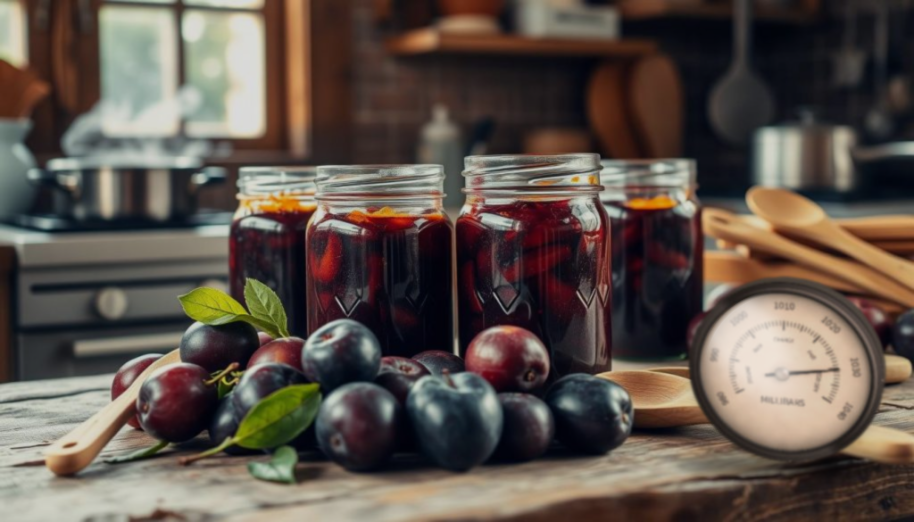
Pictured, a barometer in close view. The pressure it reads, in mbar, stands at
1030 mbar
